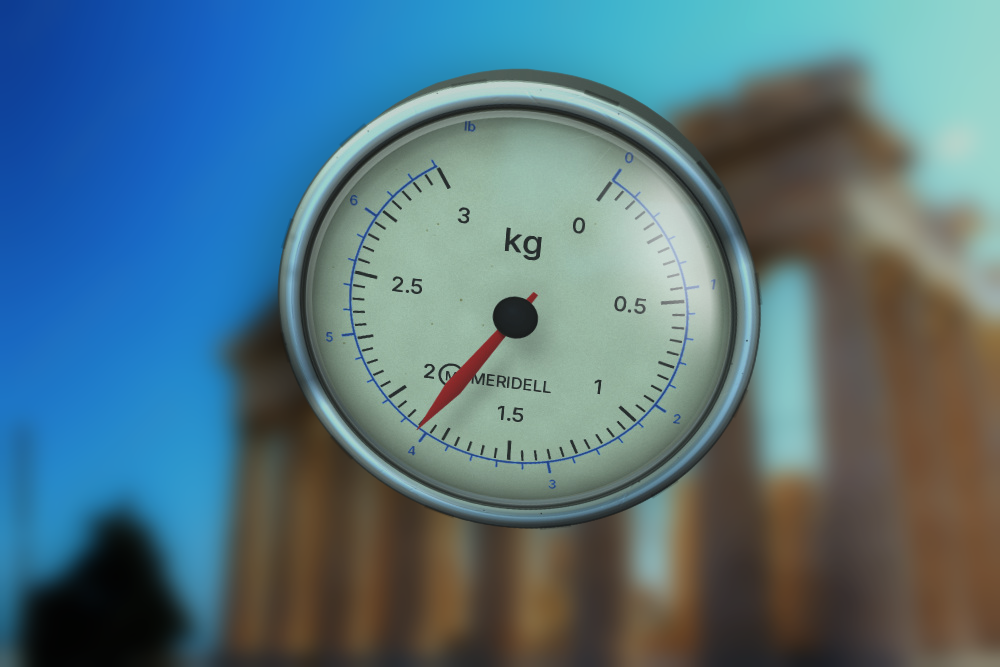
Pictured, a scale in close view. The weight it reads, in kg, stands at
1.85 kg
